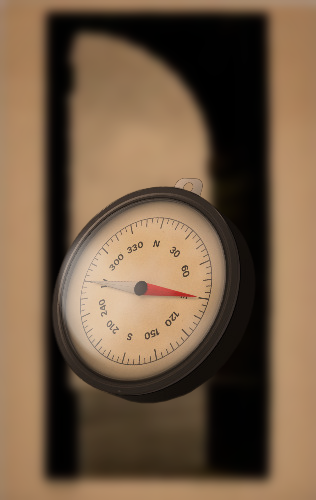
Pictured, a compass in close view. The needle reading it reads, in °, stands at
90 °
